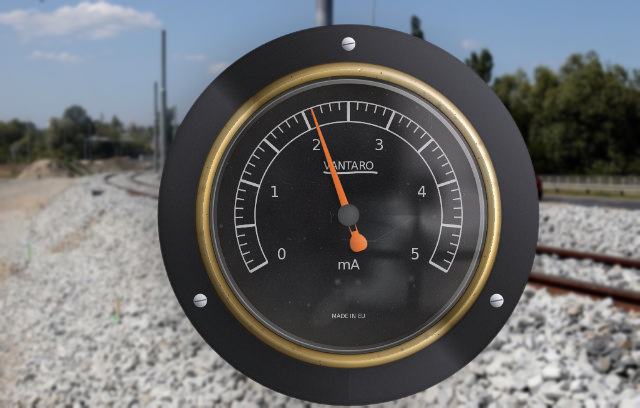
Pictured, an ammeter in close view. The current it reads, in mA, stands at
2.1 mA
